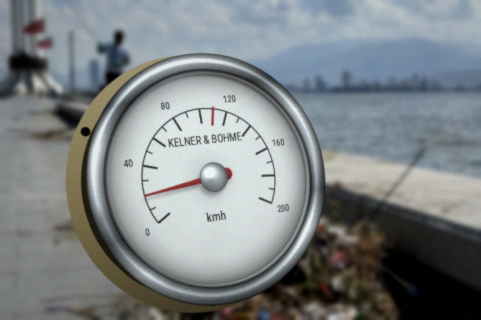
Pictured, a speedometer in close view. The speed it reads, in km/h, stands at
20 km/h
